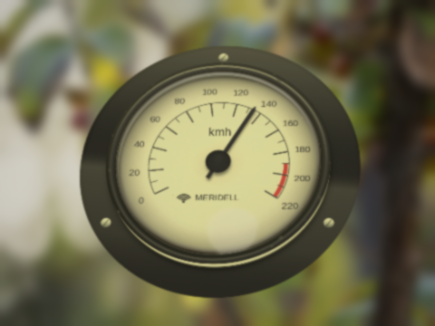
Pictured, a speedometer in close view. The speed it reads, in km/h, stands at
135 km/h
